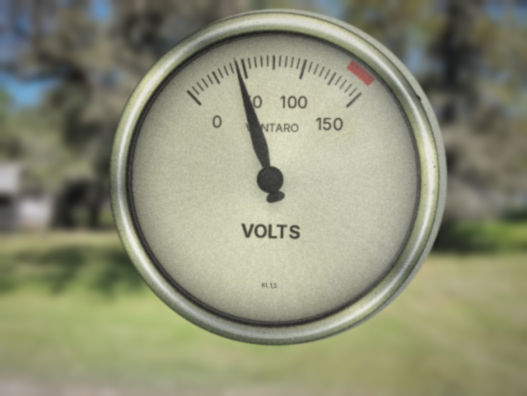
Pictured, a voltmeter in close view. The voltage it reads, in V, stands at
45 V
